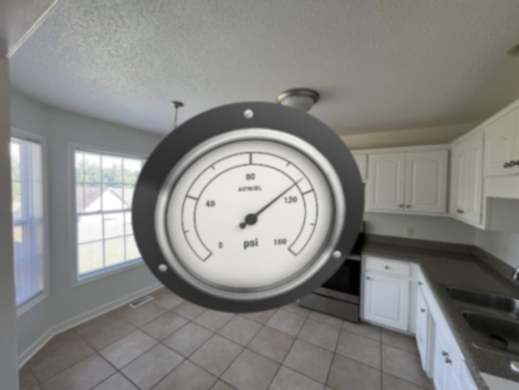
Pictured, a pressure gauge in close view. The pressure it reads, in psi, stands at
110 psi
